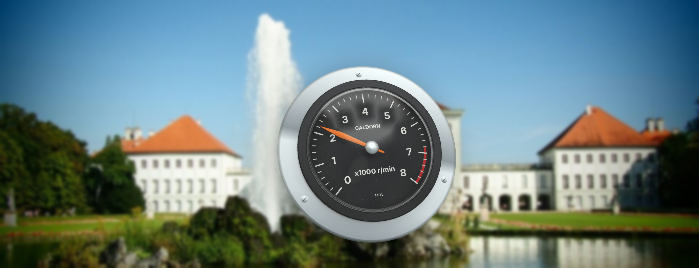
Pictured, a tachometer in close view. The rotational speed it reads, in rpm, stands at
2200 rpm
